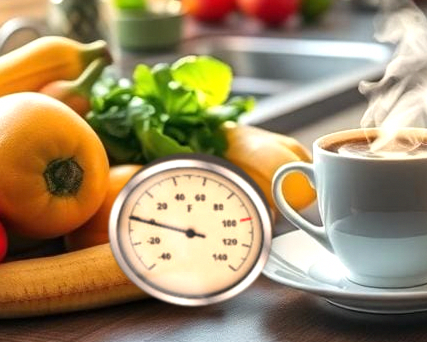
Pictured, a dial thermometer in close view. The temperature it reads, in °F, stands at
0 °F
